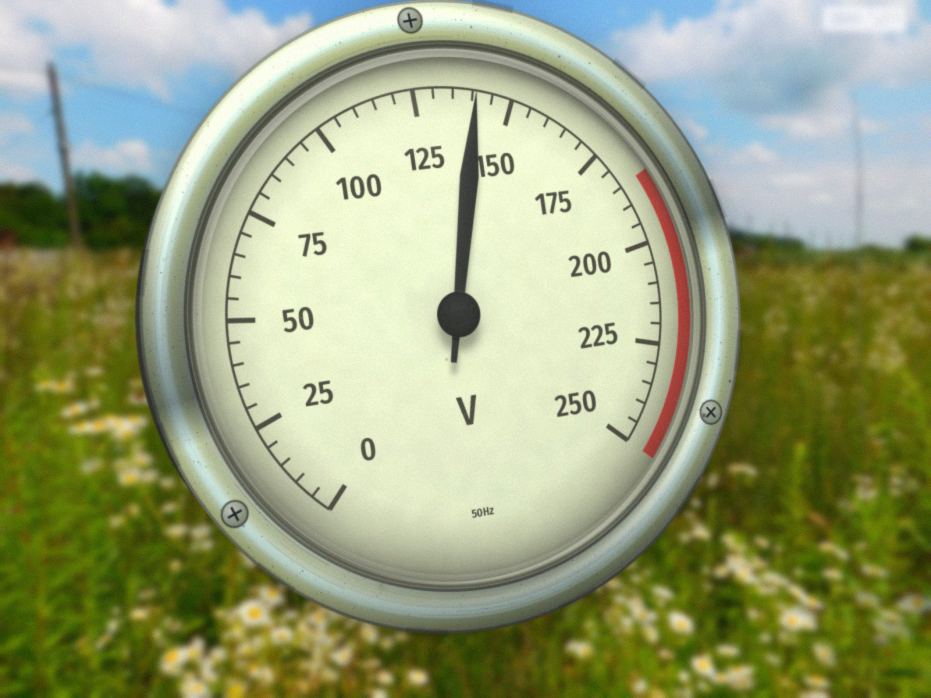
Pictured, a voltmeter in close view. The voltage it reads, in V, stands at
140 V
